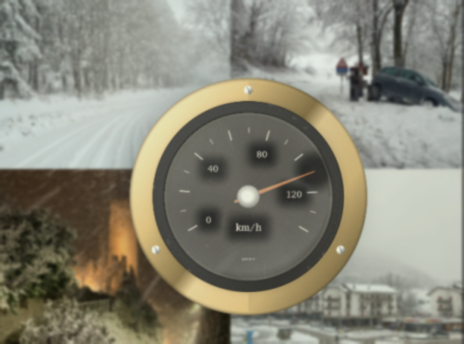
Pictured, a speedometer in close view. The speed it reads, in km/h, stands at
110 km/h
